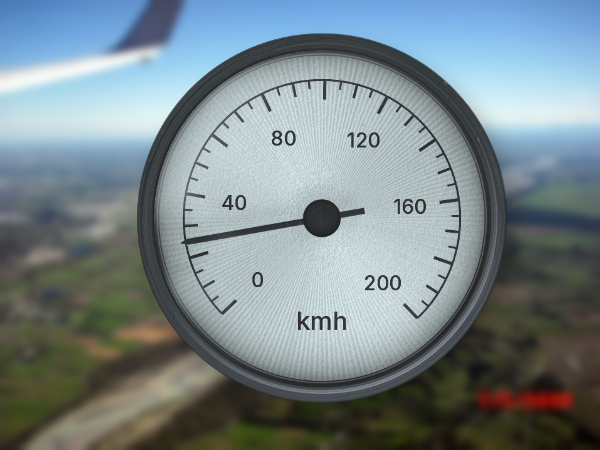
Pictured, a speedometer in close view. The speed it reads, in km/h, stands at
25 km/h
